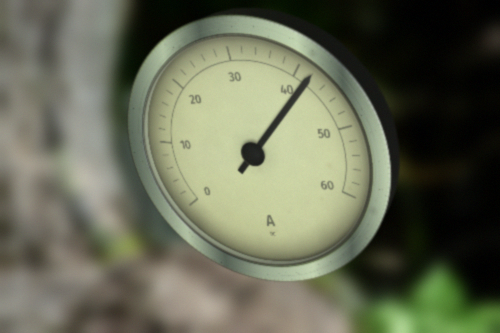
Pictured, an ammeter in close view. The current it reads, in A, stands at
42 A
